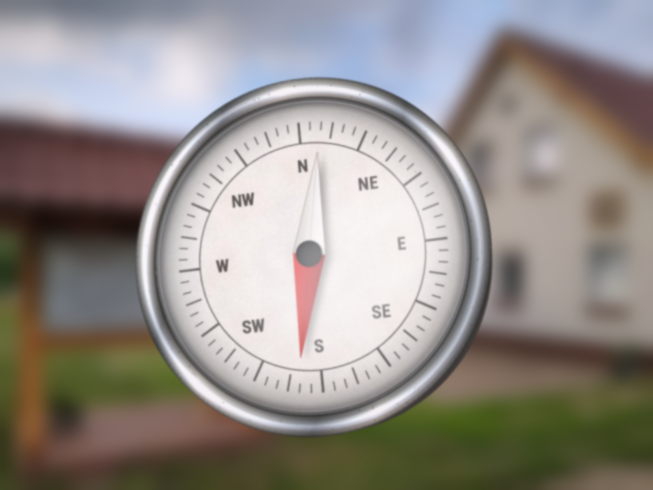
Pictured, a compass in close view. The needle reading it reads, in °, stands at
190 °
